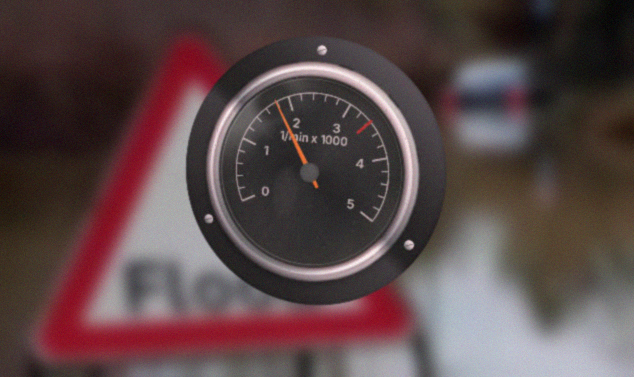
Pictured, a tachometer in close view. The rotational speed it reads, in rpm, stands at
1800 rpm
